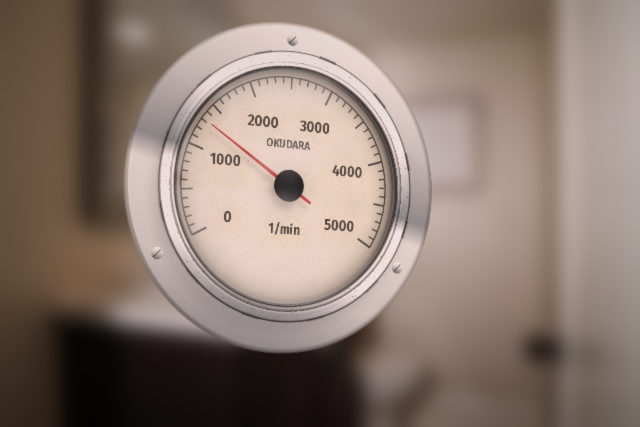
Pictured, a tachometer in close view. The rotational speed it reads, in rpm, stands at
1300 rpm
